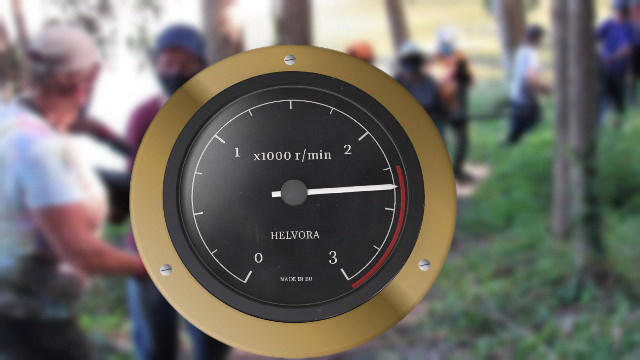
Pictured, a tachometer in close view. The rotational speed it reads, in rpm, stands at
2375 rpm
